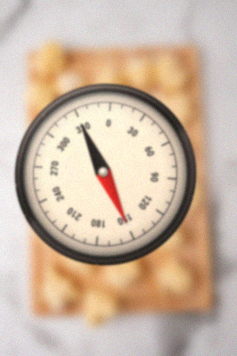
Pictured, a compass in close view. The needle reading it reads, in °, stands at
150 °
